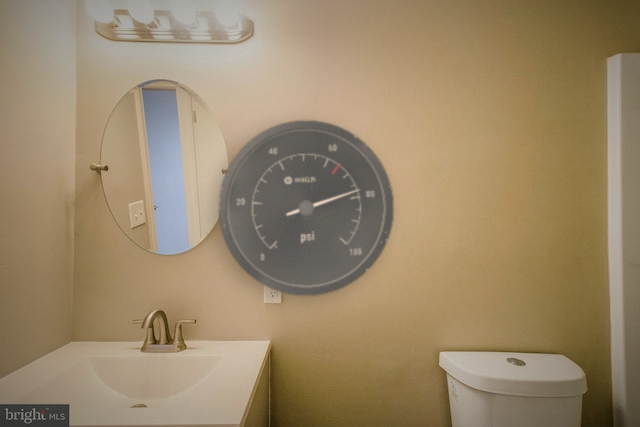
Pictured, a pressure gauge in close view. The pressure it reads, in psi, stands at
77.5 psi
